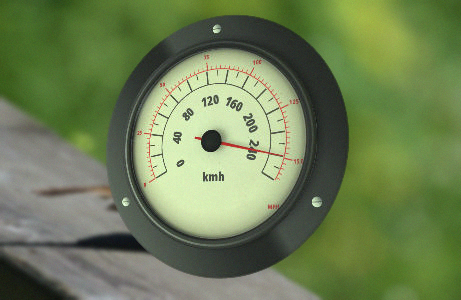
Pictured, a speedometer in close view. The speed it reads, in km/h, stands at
240 km/h
